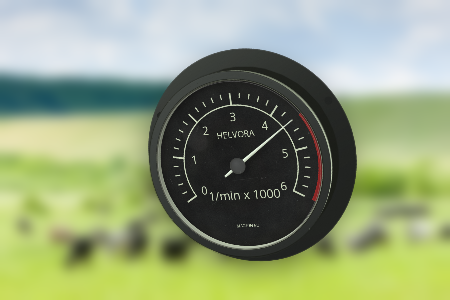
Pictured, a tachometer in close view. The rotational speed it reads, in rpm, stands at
4400 rpm
